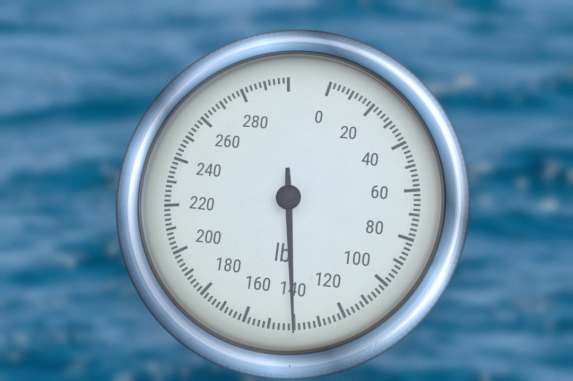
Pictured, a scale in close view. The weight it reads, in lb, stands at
140 lb
